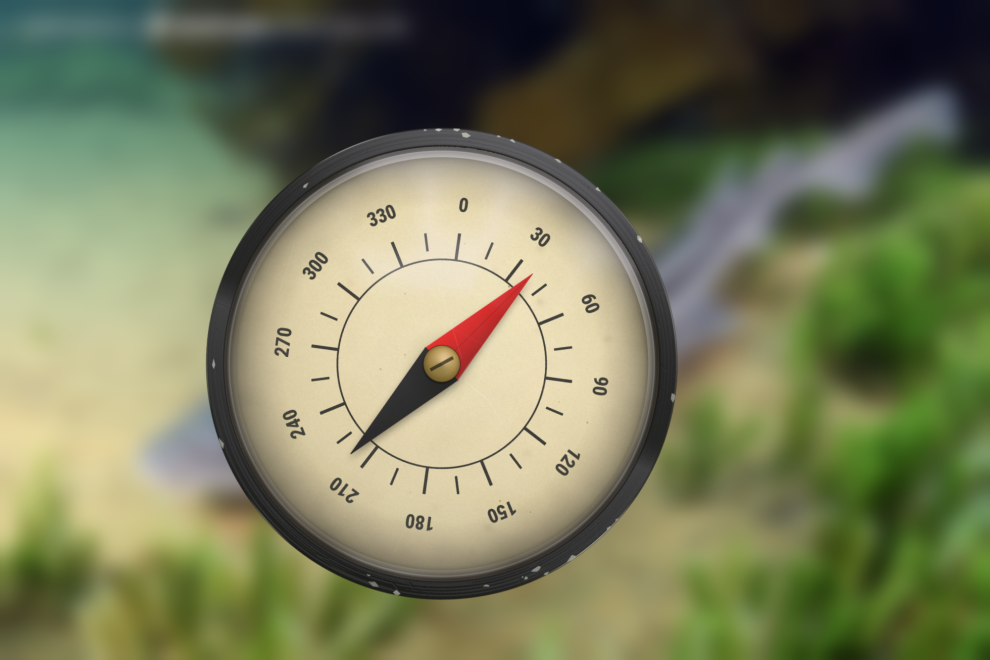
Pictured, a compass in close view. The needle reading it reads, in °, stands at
37.5 °
